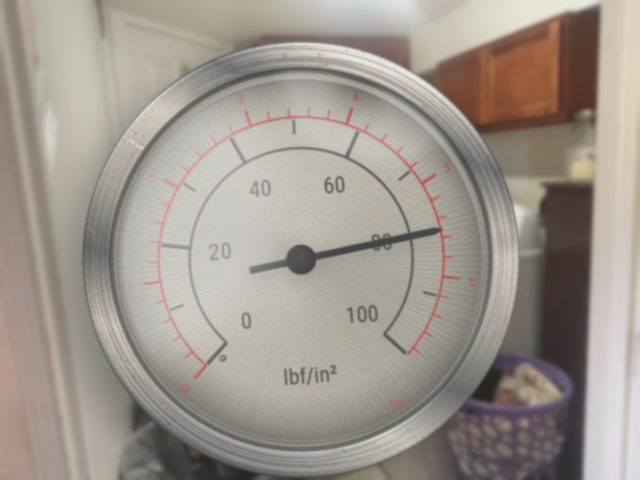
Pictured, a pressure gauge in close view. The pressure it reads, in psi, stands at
80 psi
